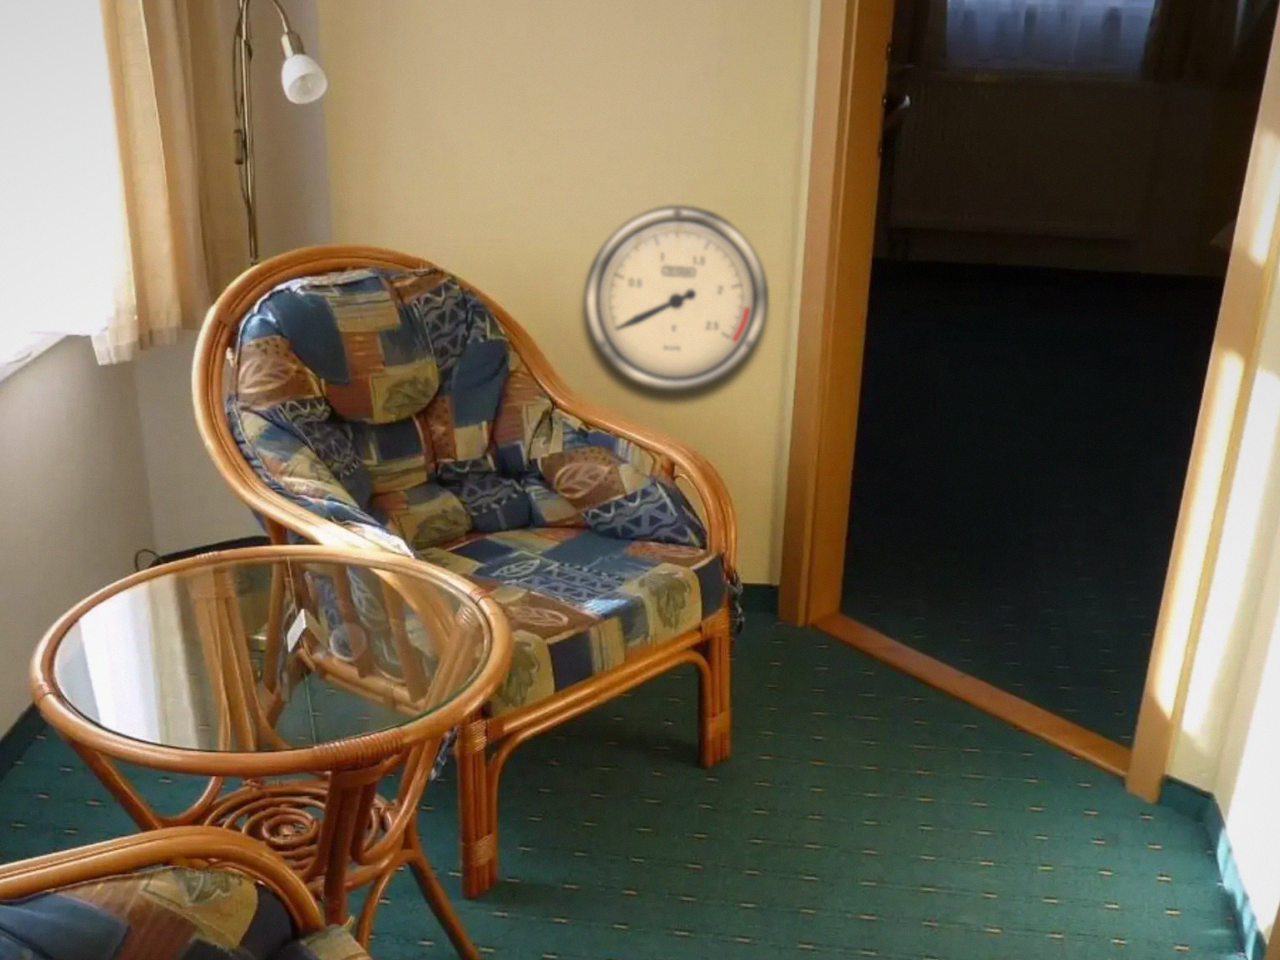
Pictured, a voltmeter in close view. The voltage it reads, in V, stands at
0 V
